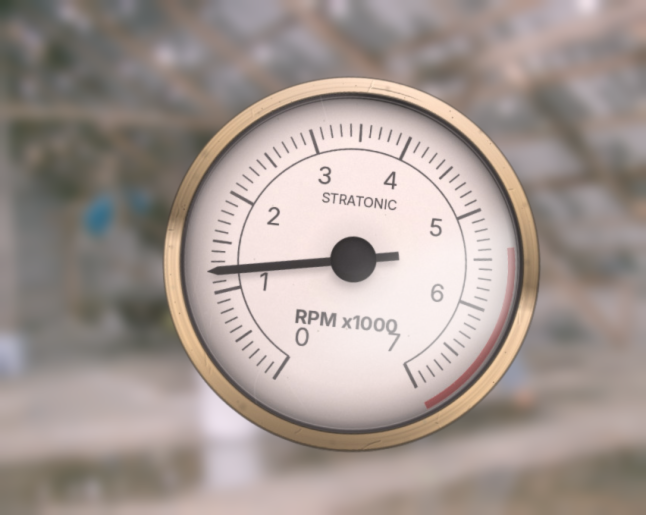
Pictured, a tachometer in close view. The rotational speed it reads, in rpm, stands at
1200 rpm
